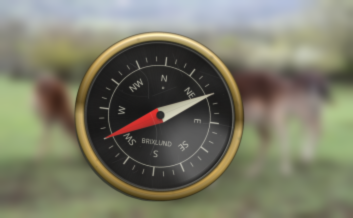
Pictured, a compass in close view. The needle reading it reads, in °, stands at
240 °
